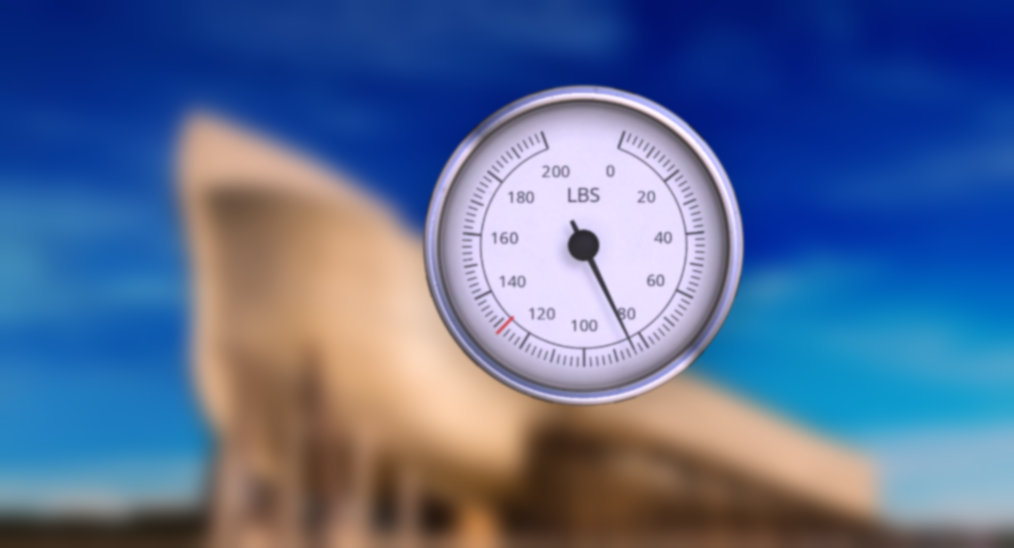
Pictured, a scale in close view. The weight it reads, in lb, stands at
84 lb
